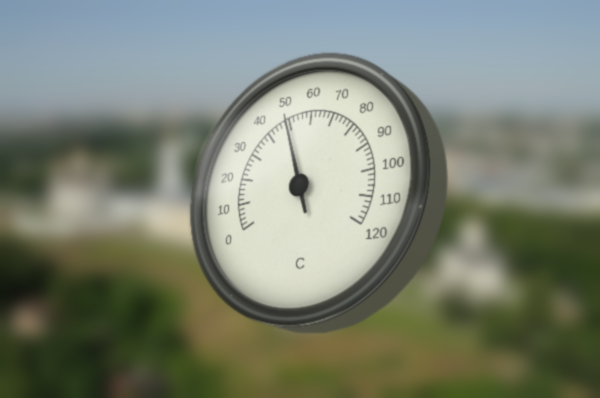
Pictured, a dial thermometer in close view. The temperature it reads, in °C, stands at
50 °C
